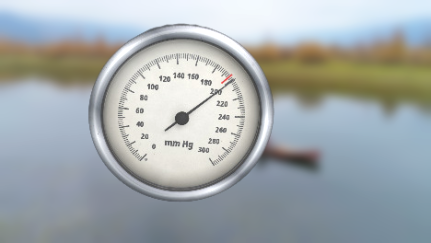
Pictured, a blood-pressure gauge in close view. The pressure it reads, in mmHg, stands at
200 mmHg
